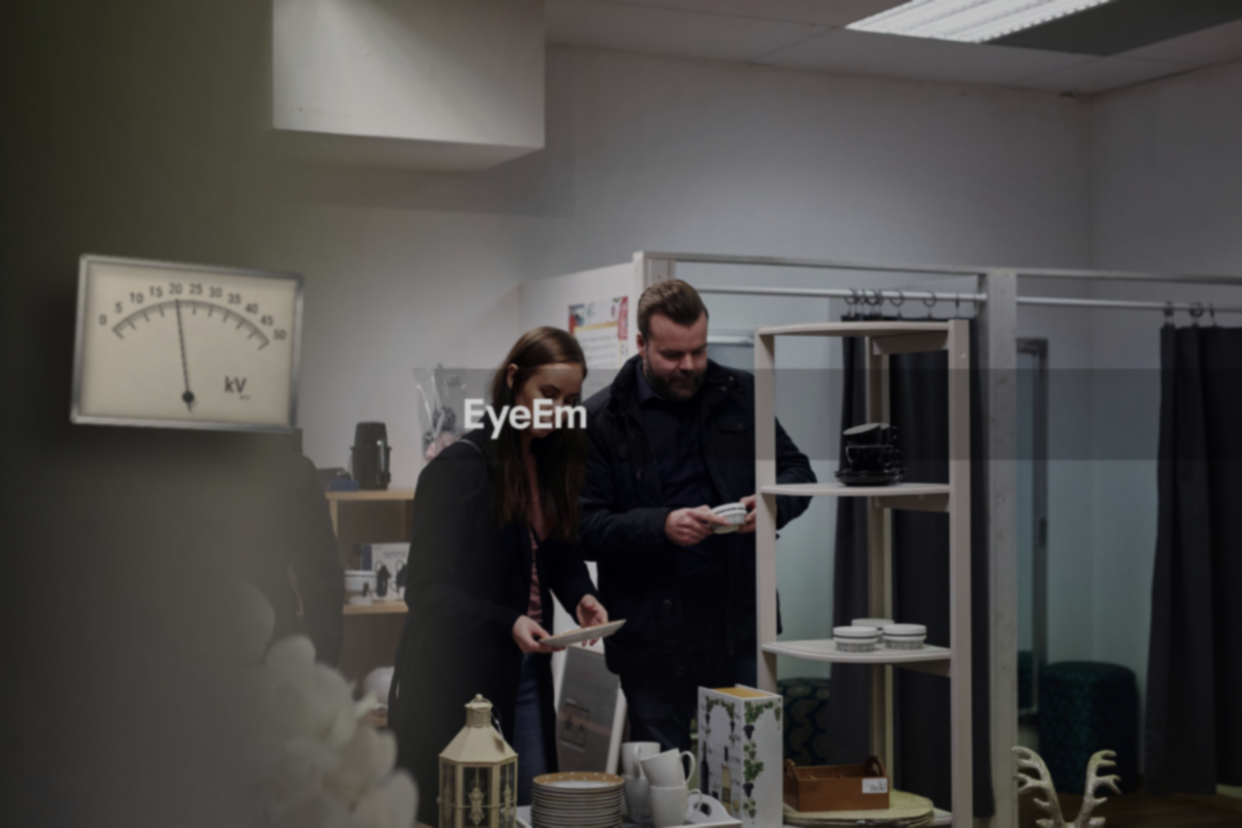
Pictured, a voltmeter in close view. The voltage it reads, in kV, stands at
20 kV
